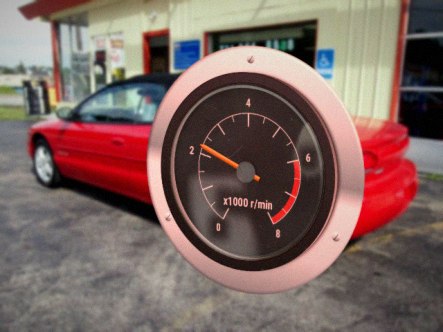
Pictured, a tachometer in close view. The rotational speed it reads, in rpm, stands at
2250 rpm
